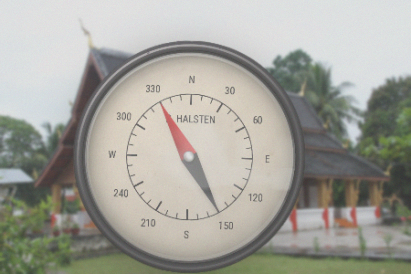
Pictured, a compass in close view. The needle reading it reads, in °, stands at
330 °
